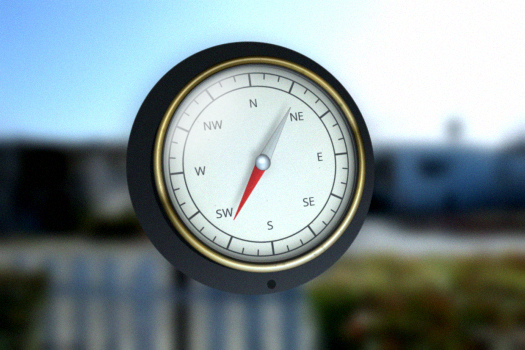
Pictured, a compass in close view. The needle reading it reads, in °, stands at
215 °
